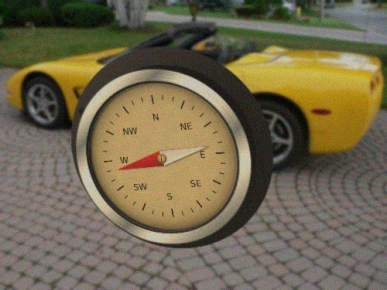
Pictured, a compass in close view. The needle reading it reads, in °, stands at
260 °
